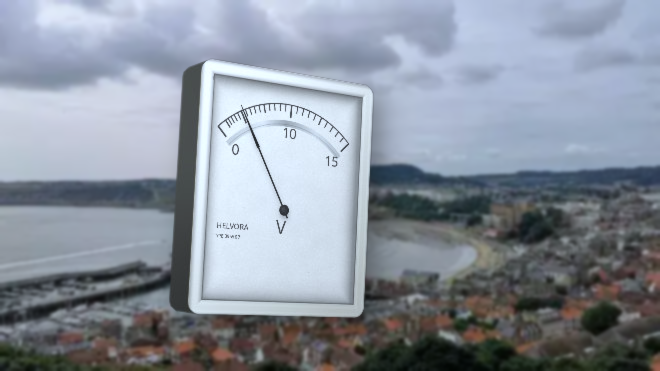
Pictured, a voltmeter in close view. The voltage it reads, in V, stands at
5 V
